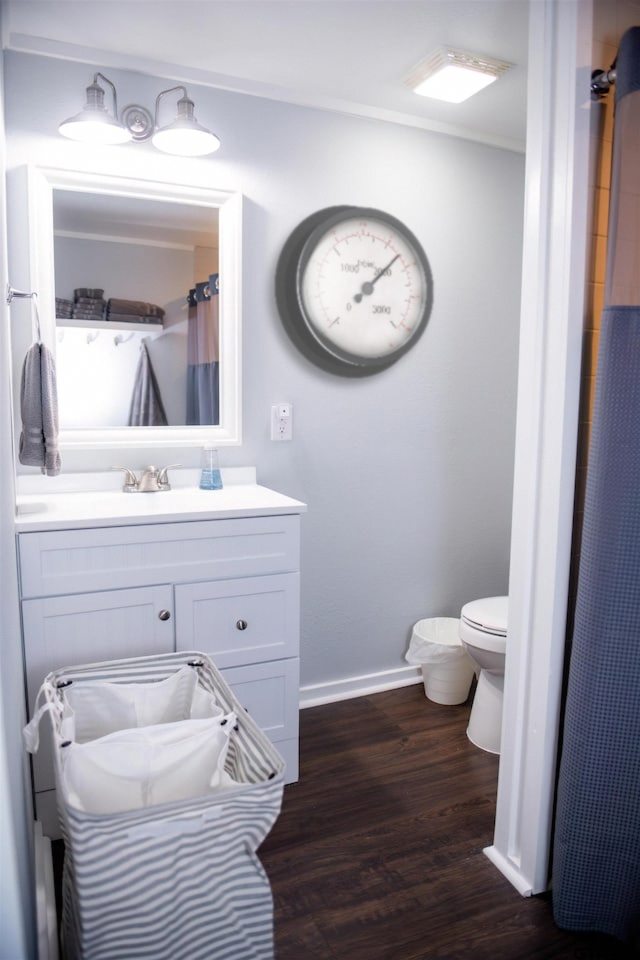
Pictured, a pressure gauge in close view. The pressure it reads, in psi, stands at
2000 psi
